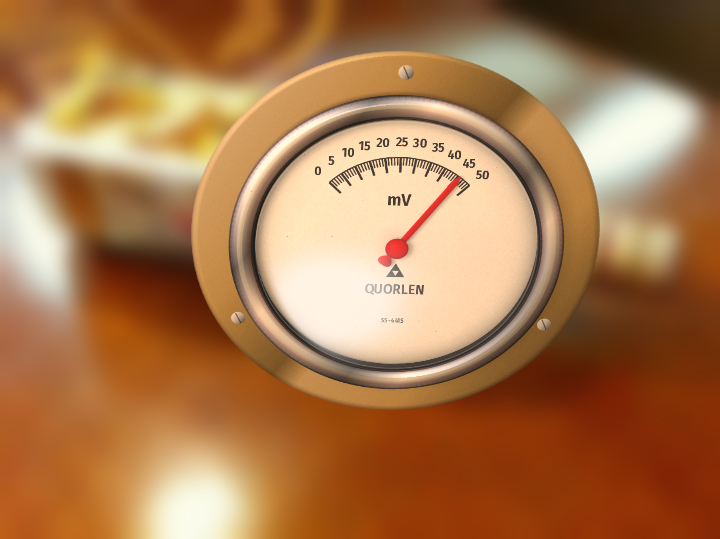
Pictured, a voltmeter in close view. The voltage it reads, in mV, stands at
45 mV
